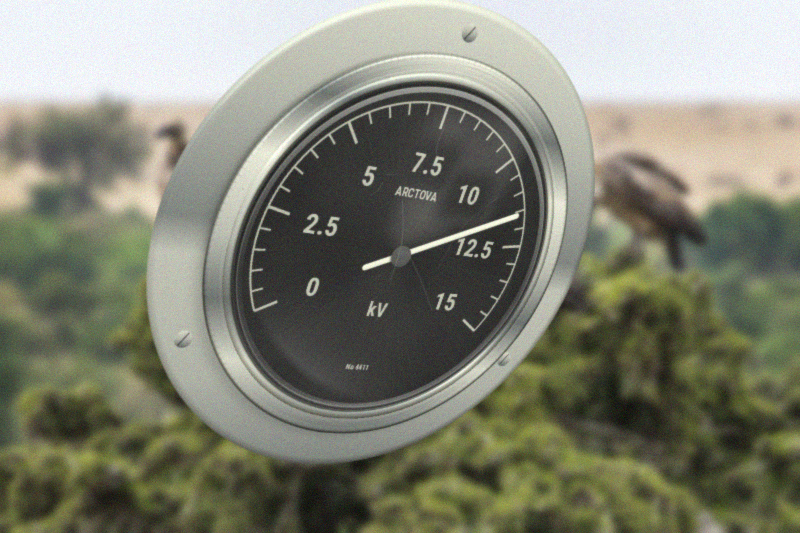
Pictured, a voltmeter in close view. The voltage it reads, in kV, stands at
11.5 kV
